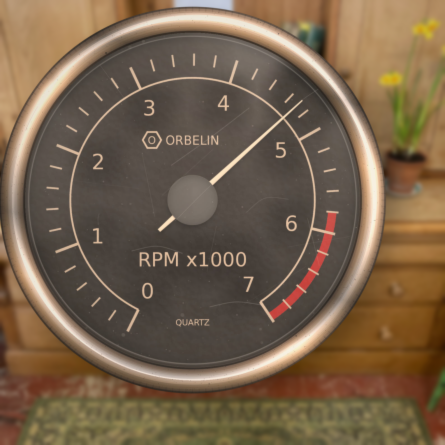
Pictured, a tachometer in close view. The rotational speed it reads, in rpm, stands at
4700 rpm
